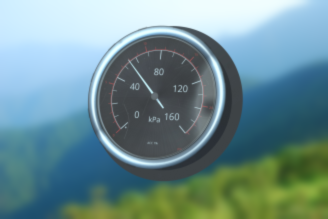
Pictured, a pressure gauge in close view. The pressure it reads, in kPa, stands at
55 kPa
